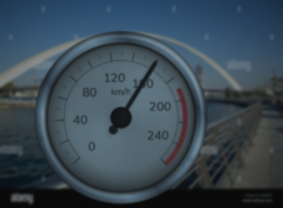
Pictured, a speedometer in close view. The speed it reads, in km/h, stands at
160 km/h
